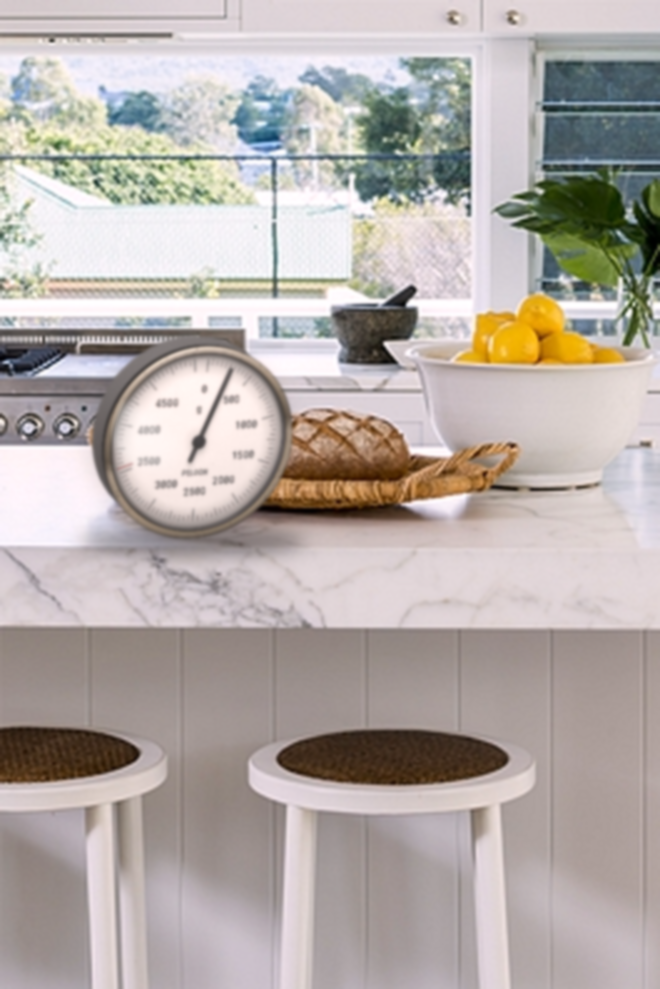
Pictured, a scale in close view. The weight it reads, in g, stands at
250 g
